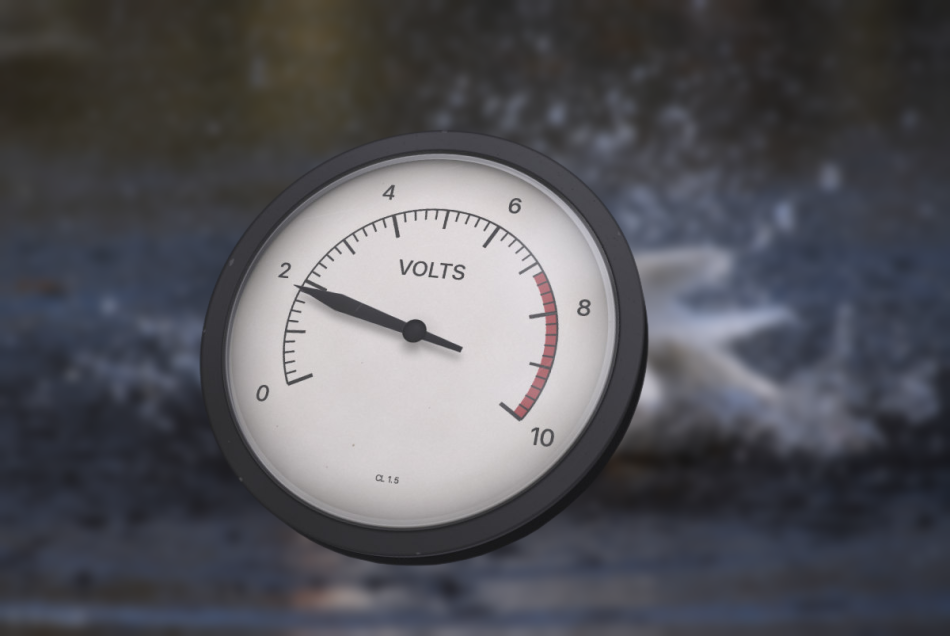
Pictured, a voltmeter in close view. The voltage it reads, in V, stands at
1.8 V
